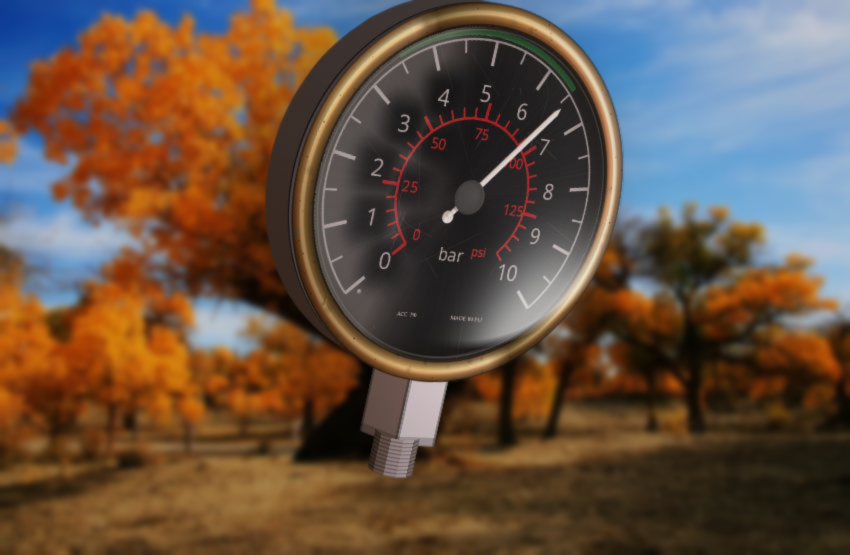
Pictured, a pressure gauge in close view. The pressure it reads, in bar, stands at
6.5 bar
